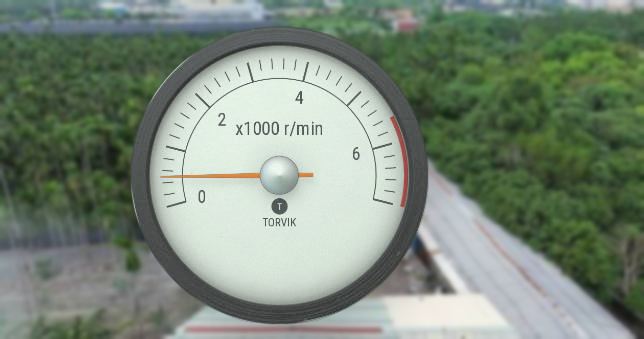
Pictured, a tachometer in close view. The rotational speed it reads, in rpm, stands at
500 rpm
